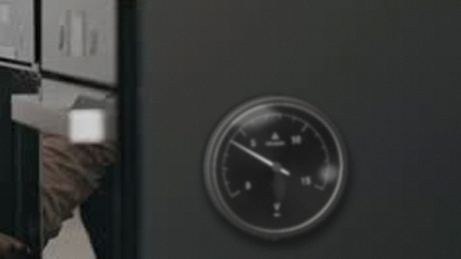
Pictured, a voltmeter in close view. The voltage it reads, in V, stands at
4 V
